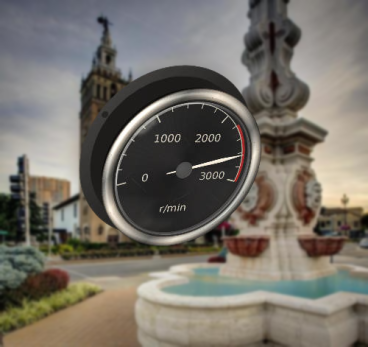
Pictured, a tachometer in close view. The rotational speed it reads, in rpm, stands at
2600 rpm
